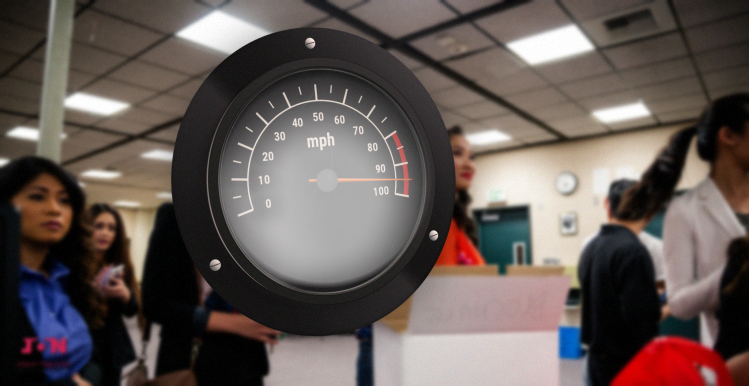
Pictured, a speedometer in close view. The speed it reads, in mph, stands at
95 mph
